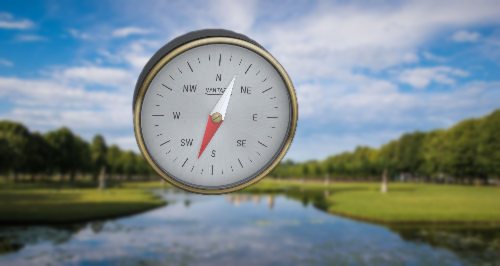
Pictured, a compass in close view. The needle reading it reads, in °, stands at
200 °
